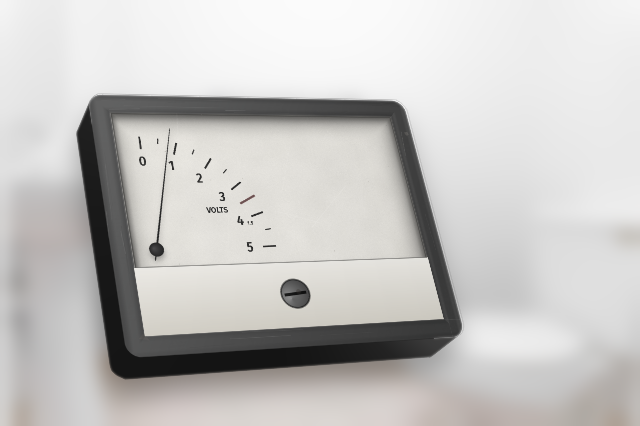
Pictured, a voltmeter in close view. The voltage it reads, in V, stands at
0.75 V
